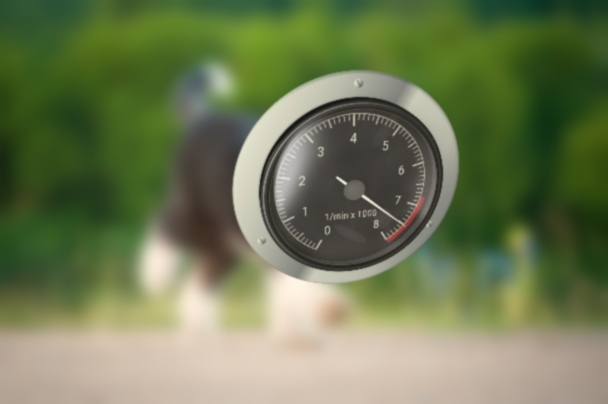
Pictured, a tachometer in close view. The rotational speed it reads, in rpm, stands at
7500 rpm
